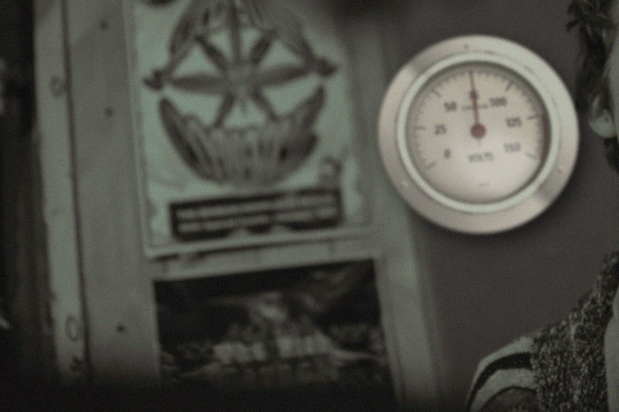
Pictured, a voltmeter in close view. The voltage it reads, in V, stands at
75 V
